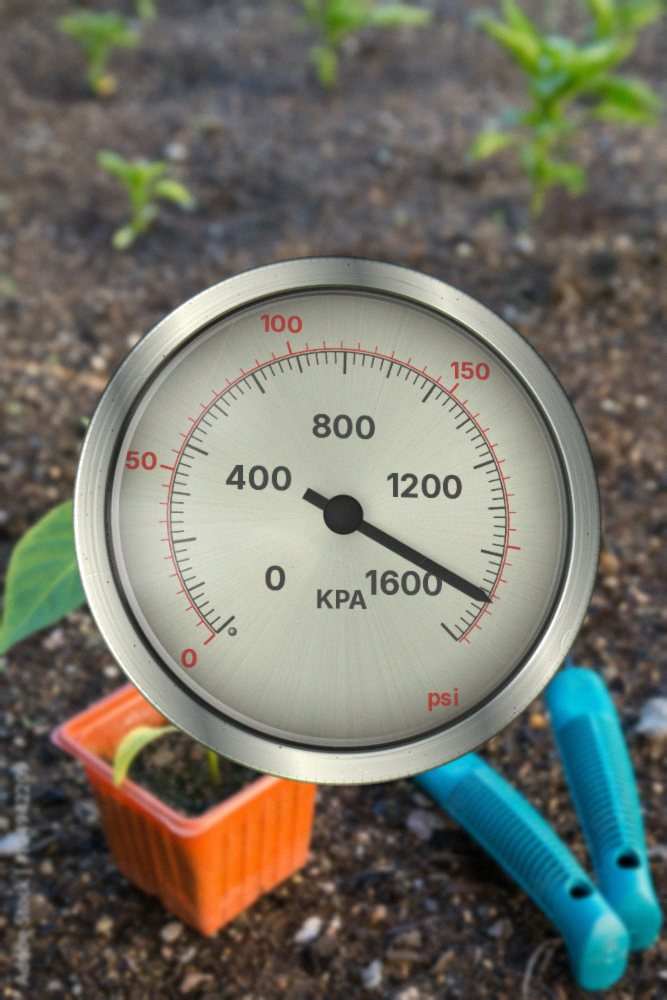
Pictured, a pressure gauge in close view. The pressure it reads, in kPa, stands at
1500 kPa
